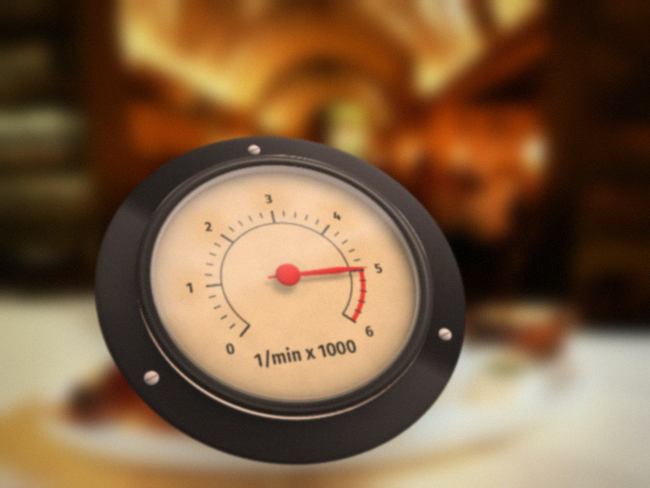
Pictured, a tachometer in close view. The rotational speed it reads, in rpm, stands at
5000 rpm
